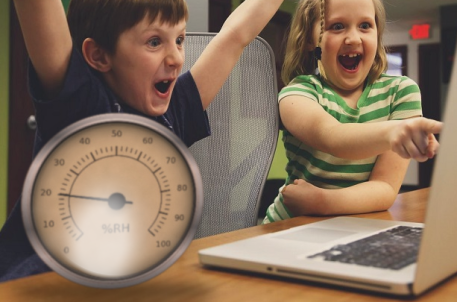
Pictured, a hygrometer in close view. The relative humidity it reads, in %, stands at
20 %
